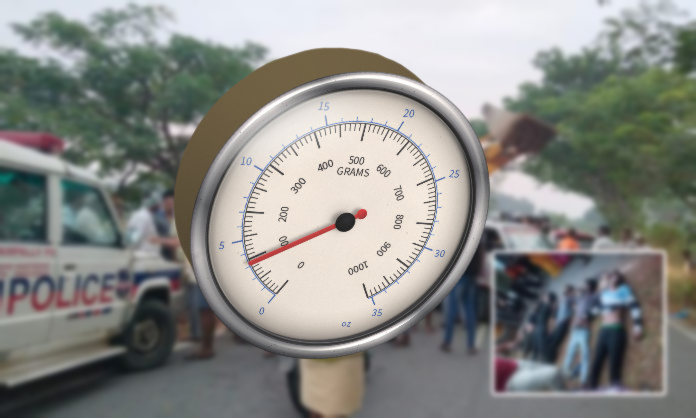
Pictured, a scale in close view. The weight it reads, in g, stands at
100 g
